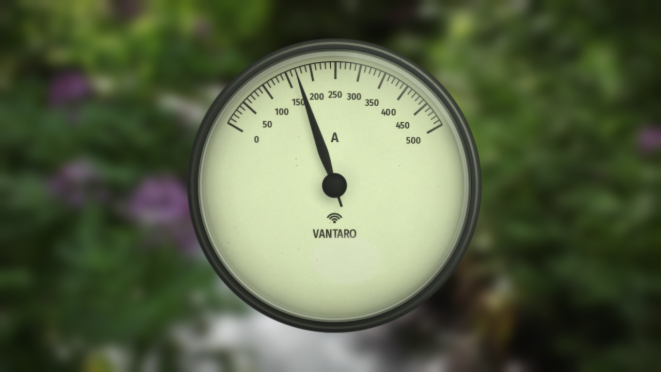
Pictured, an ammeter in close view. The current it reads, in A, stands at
170 A
